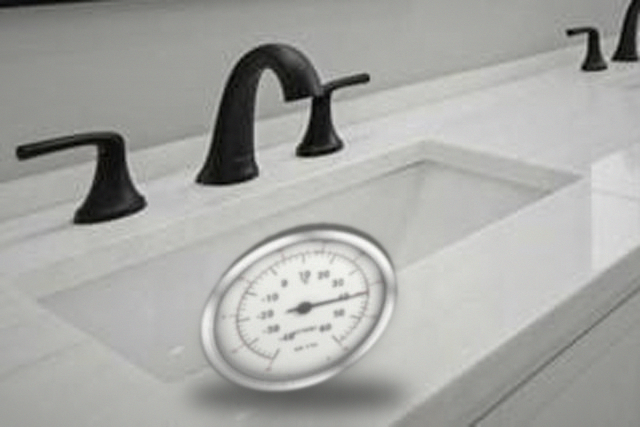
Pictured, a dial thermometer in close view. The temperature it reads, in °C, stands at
40 °C
